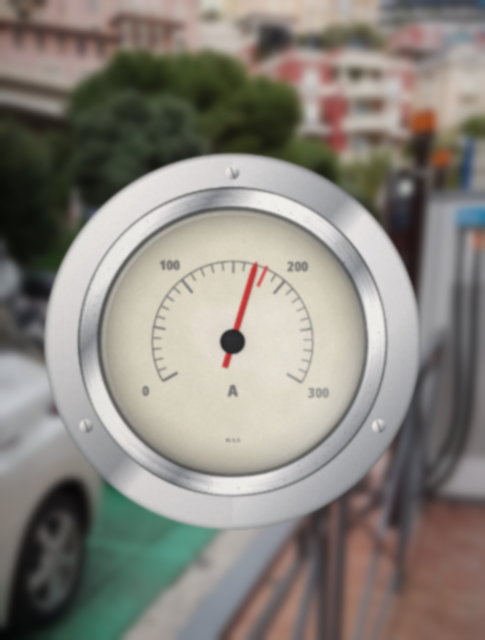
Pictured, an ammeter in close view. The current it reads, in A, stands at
170 A
